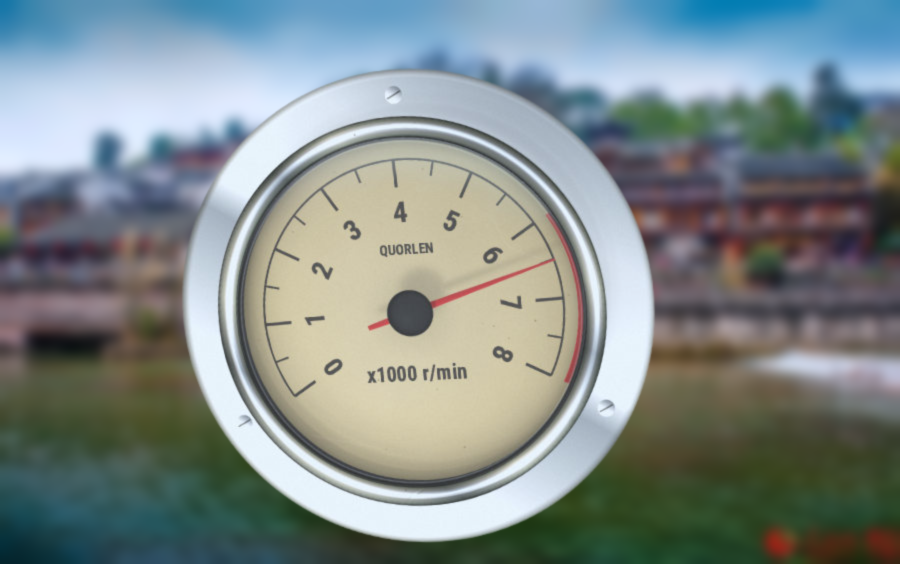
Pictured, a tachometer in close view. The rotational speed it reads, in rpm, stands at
6500 rpm
